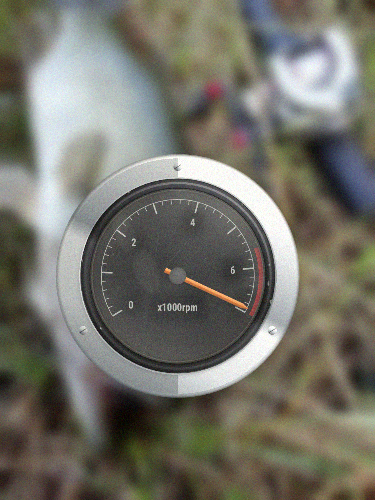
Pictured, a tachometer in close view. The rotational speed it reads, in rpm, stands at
6900 rpm
